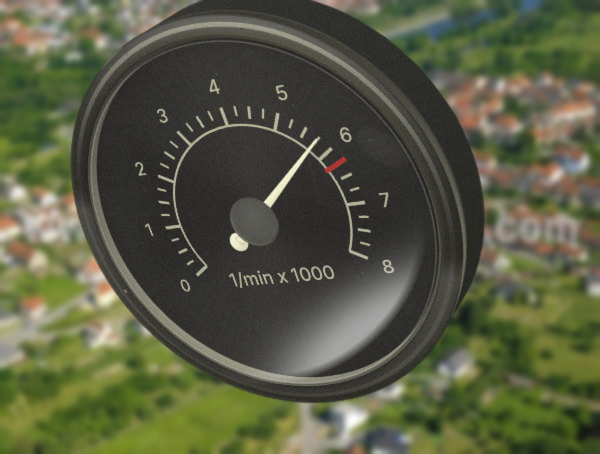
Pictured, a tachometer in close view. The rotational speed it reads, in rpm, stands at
5750 rpm
